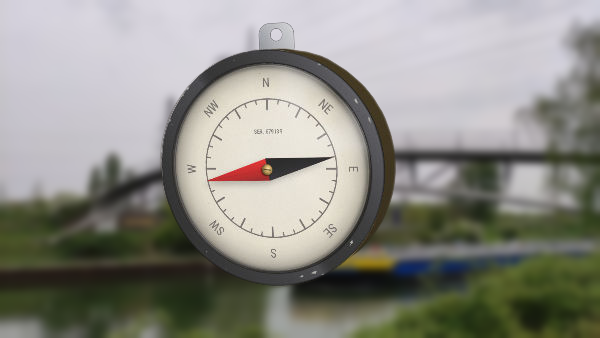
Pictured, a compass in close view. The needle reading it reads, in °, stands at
260 °
